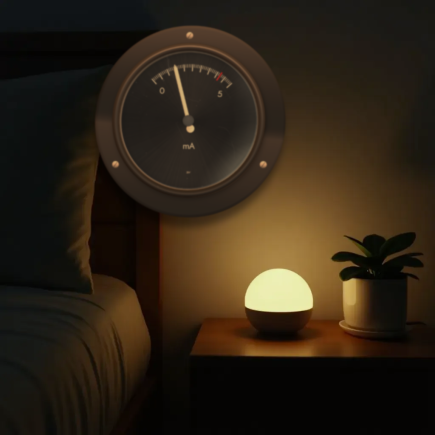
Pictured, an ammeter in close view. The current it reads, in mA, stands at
1.5 mA
